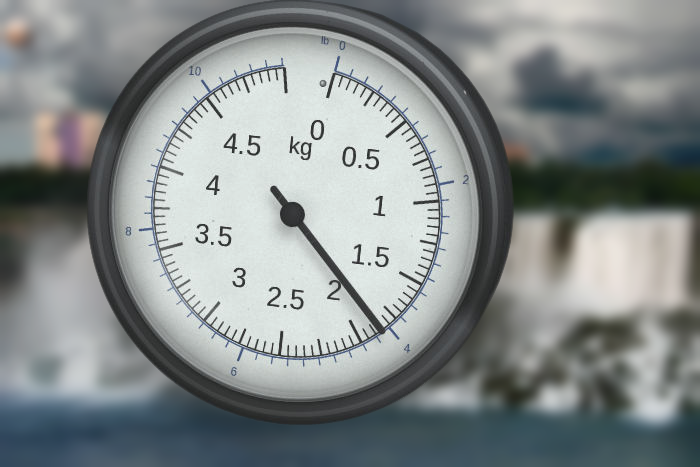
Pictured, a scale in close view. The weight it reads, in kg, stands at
1.85 kg
